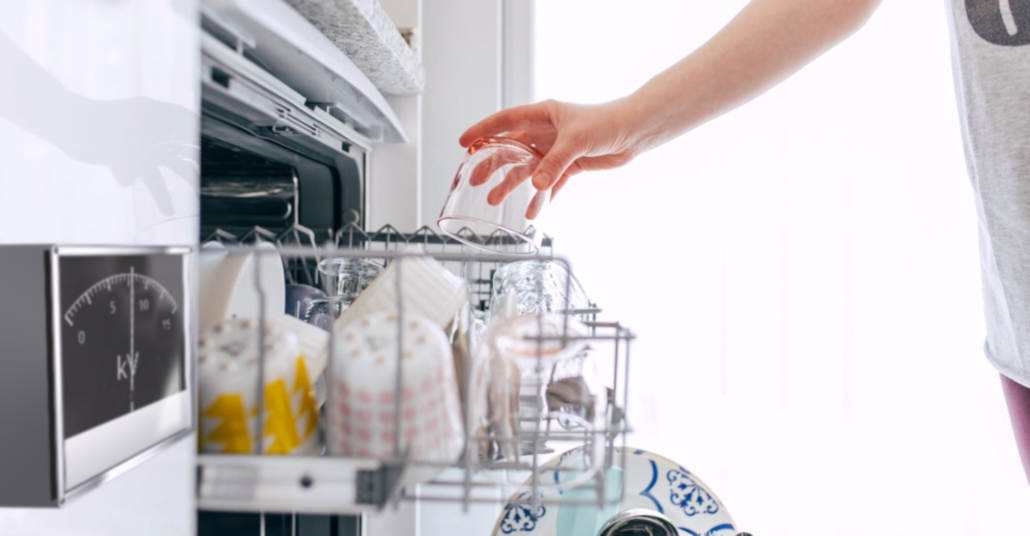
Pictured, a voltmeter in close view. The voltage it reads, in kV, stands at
7.5 kV
